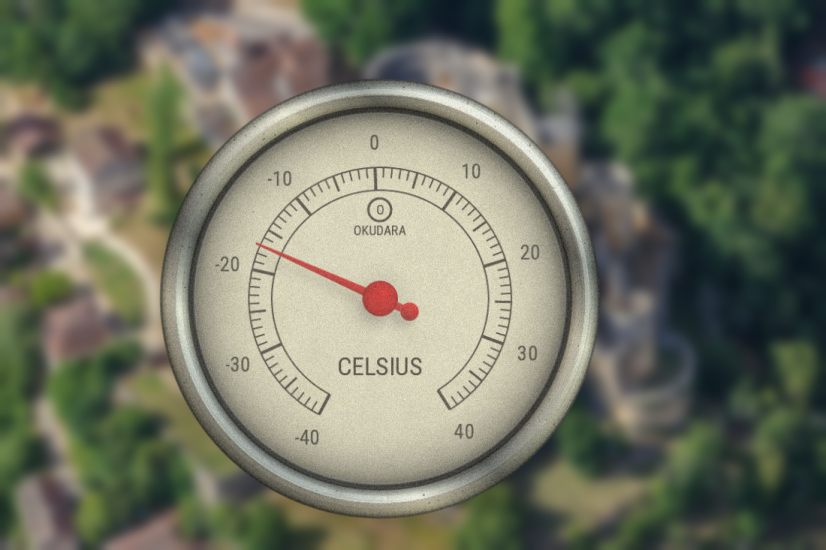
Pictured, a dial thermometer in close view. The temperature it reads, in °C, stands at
-17 °C
